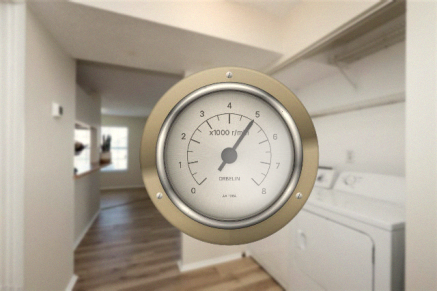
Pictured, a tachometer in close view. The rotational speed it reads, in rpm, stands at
5000 rpm
